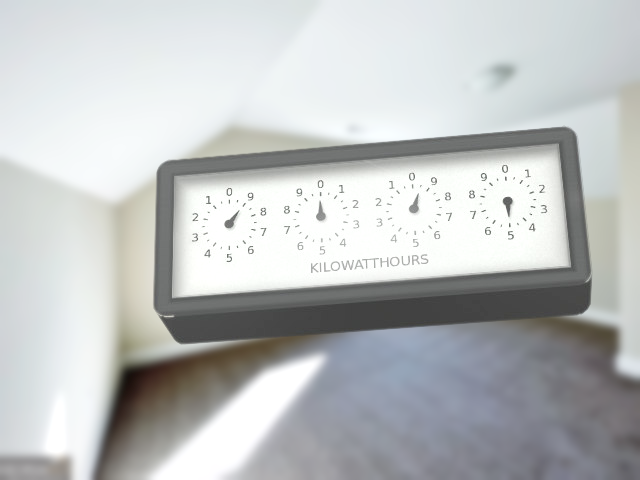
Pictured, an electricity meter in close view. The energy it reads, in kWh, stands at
8995 kWh
